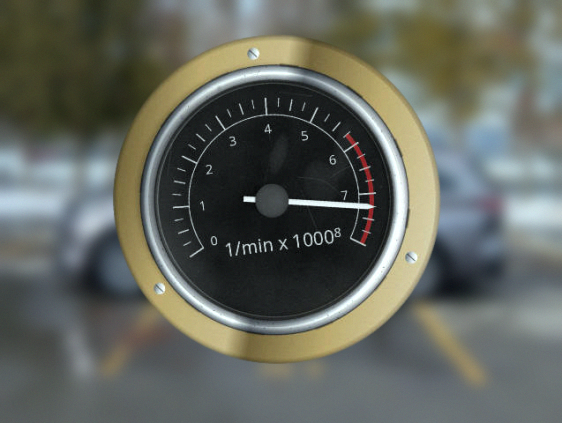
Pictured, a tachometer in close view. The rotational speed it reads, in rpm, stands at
7250 rpm
